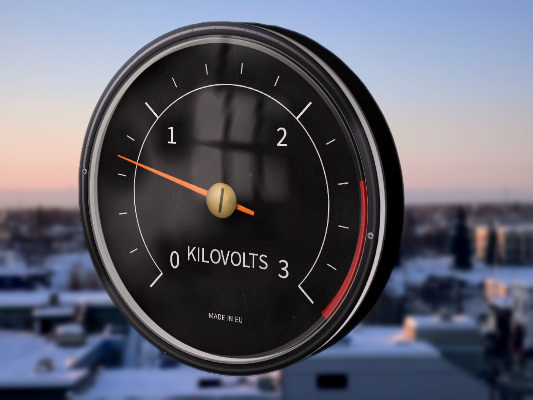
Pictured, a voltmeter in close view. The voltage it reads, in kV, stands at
0.7 kV
